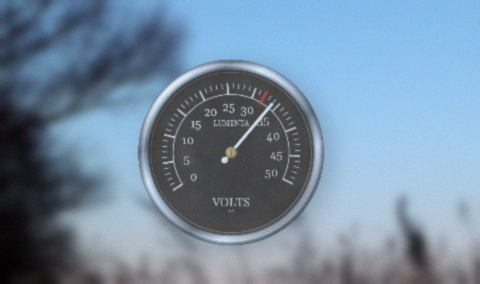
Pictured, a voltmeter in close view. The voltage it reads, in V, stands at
34 V
